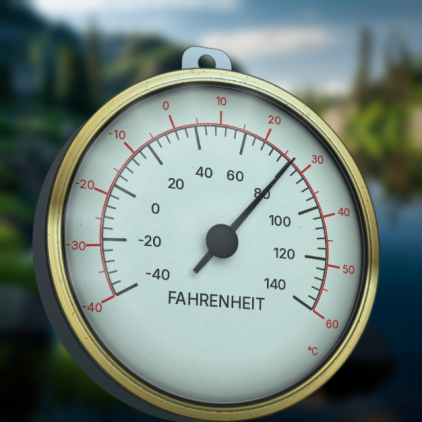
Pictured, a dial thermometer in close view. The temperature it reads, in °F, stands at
80 °F
